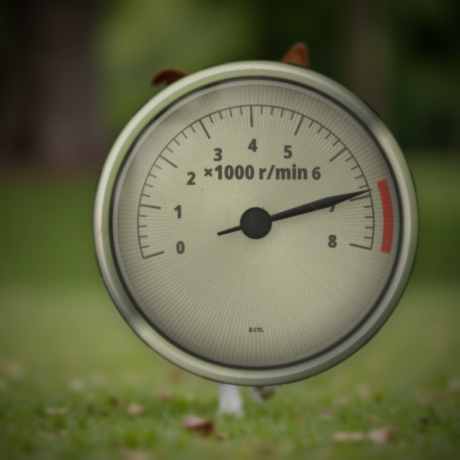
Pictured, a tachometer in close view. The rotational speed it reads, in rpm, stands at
6900 rpm
